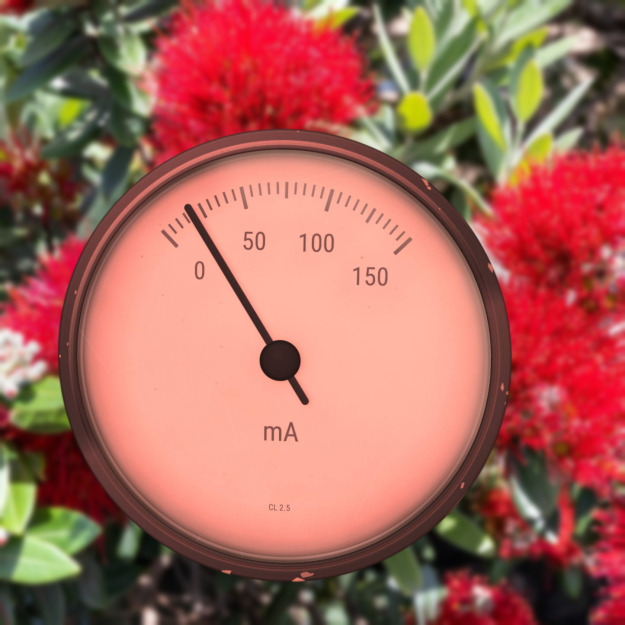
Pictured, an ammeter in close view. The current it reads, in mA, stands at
20 mA
